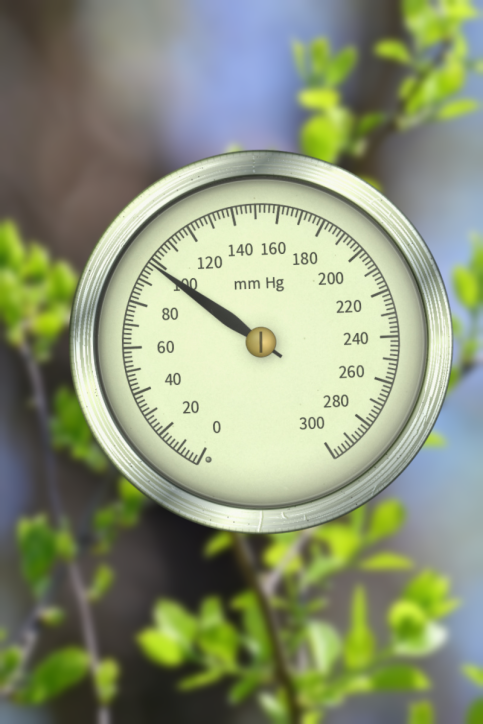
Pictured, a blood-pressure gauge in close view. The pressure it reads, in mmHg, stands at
98 mmHg
